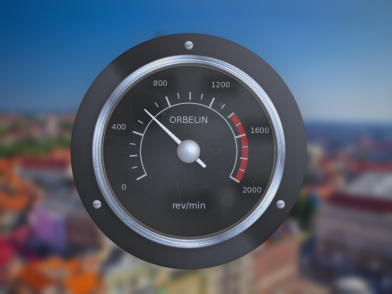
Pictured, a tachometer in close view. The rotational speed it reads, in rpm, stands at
600 rpm
